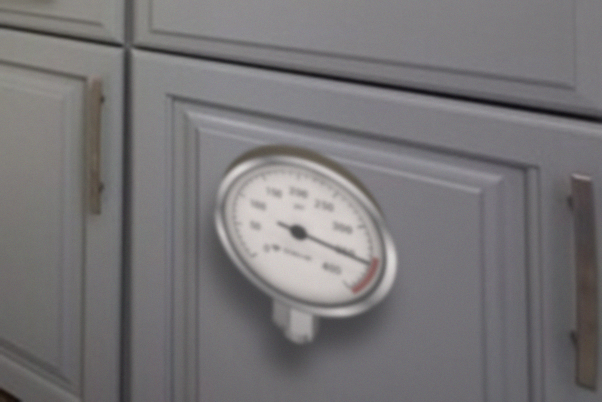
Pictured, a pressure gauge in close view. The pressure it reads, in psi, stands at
350 psi
